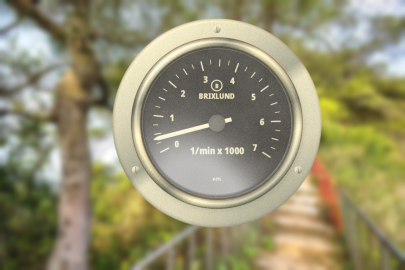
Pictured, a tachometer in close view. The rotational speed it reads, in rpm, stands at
375 rpm
